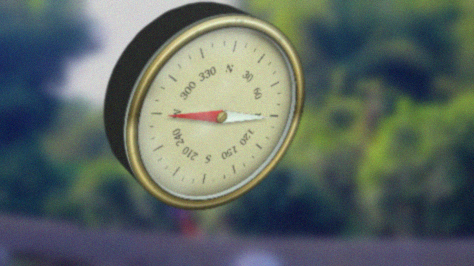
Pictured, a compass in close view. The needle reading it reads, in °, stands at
270 °
